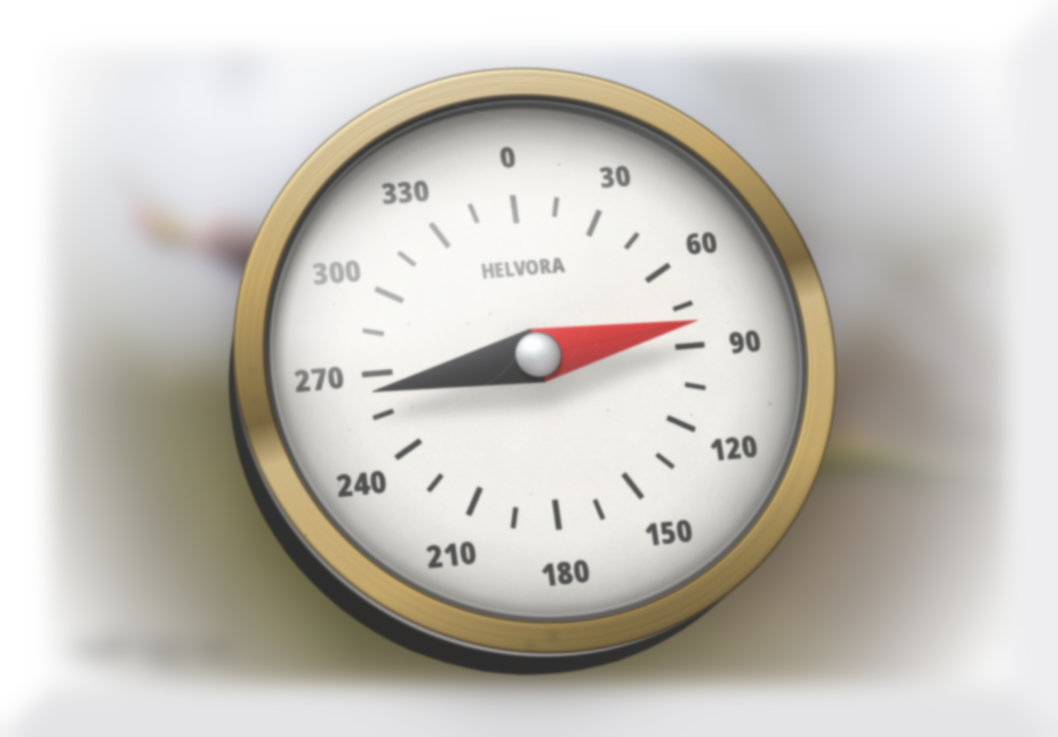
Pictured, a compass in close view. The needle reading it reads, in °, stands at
82.5 °
